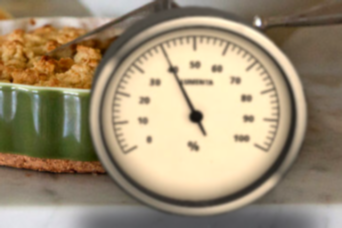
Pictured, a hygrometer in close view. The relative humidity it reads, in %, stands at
40 %
